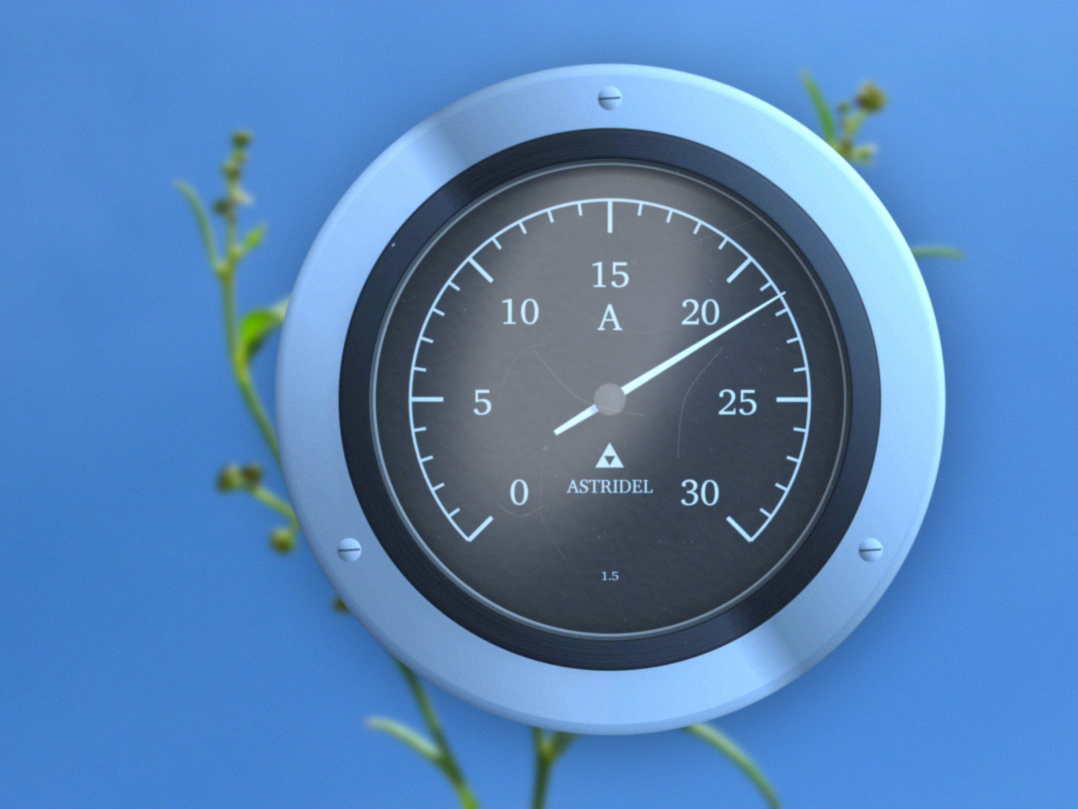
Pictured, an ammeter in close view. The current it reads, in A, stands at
21.5 A
